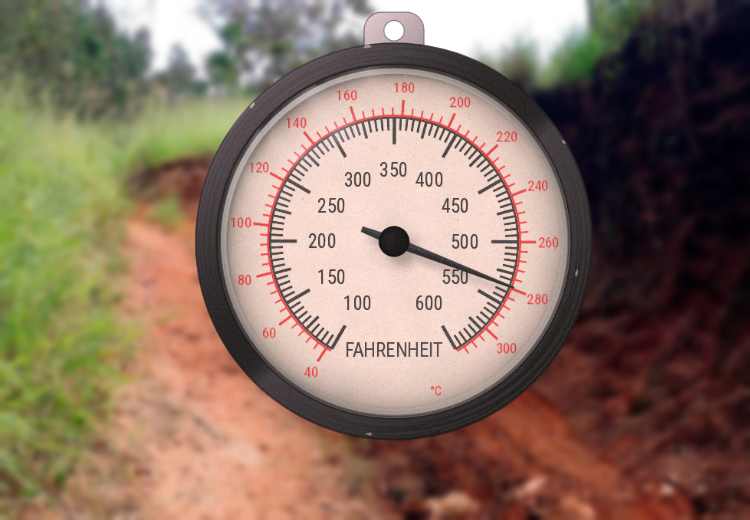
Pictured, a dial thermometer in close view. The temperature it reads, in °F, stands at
535 °F
